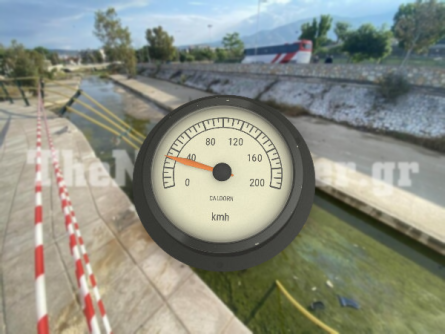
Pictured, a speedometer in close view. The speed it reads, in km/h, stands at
30 km/h
